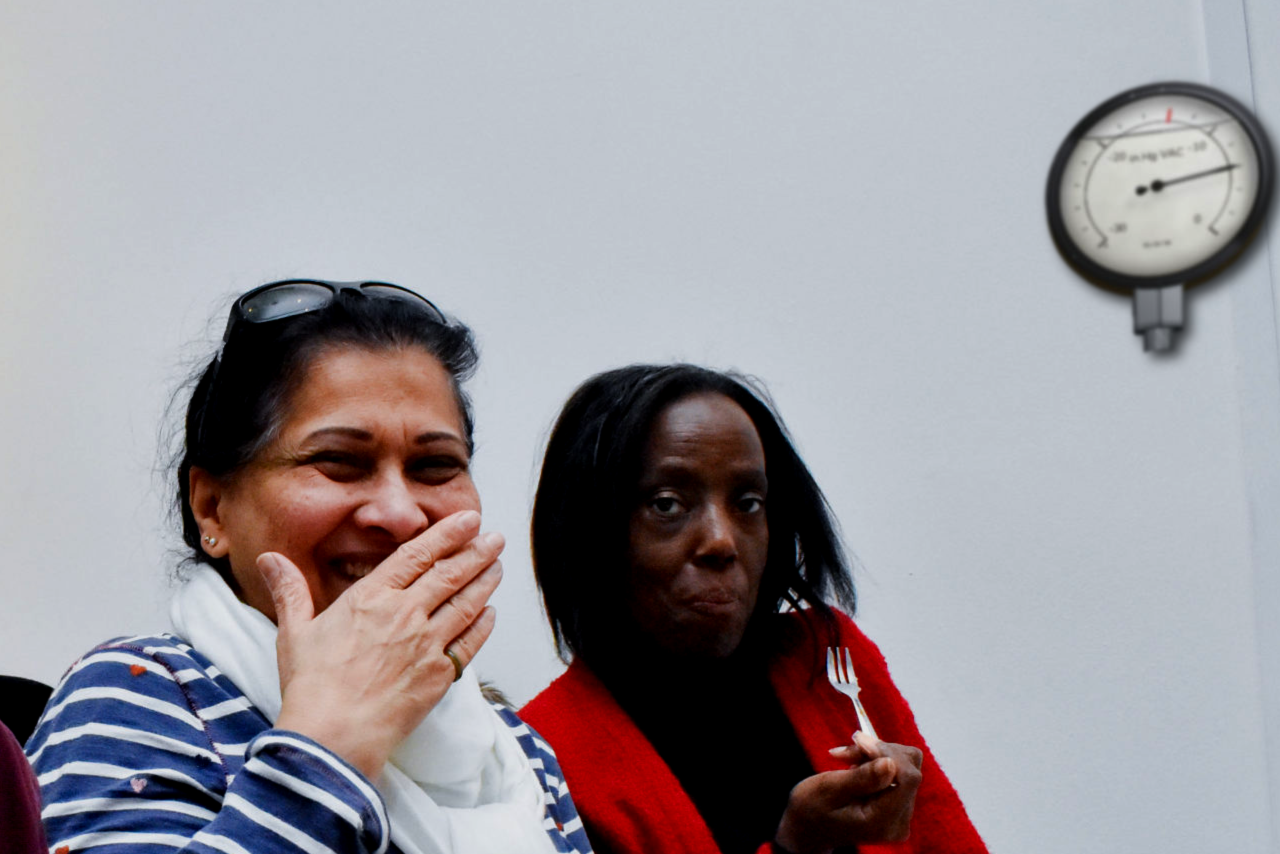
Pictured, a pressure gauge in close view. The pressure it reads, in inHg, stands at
-6 inHg
